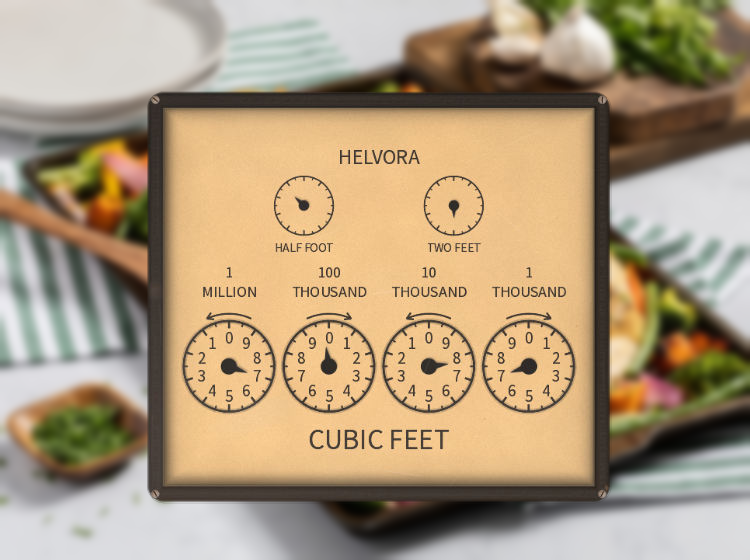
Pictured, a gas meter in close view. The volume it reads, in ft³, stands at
697700 ft³
